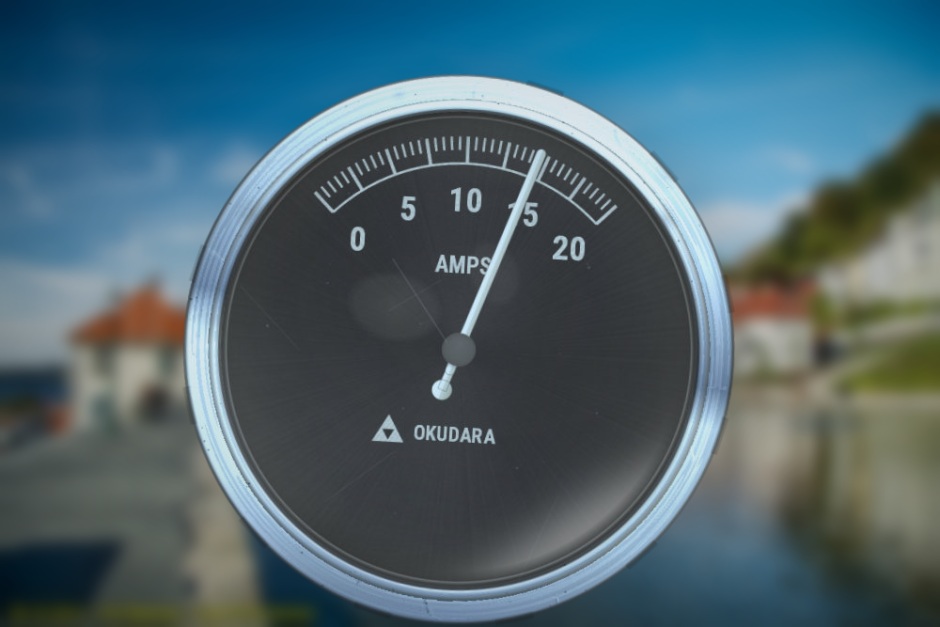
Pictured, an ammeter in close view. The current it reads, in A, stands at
14.5 A
